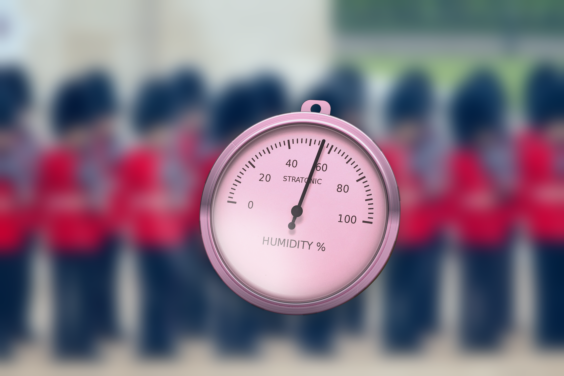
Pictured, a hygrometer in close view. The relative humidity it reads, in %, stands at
56 %
